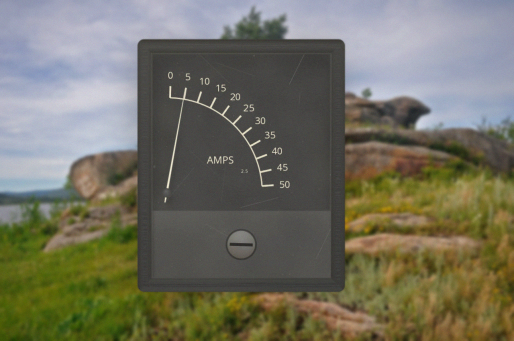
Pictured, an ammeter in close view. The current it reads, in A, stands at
5 A
